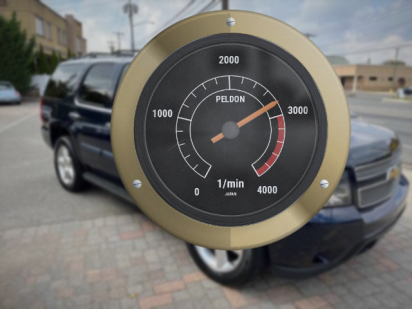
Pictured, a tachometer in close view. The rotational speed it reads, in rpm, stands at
2800 rpm
